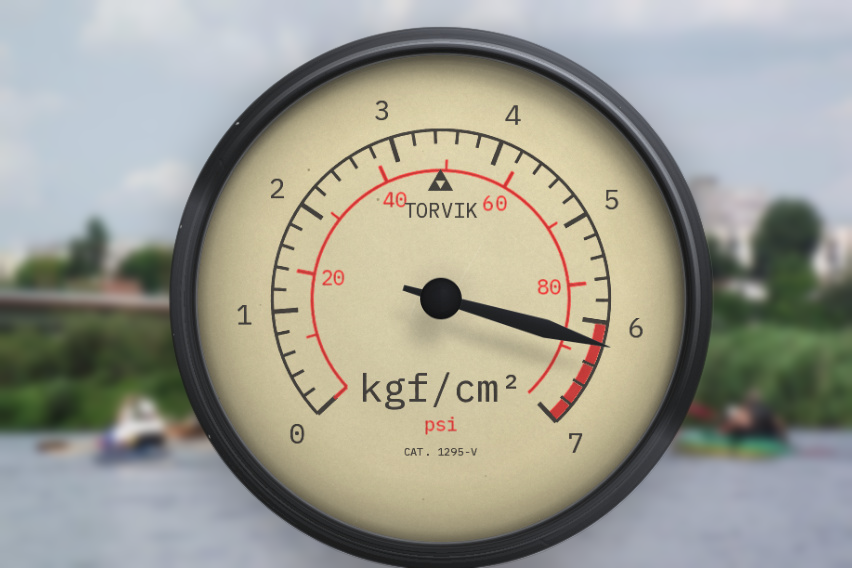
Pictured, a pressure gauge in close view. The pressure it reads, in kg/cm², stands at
6.2 kg/cm²
